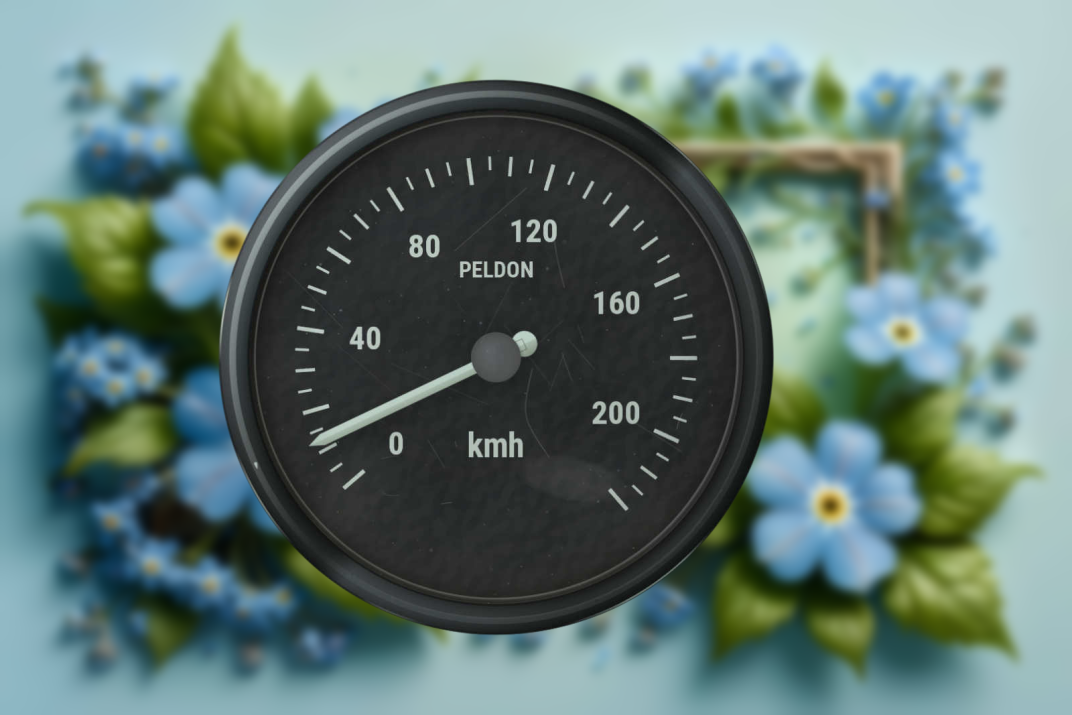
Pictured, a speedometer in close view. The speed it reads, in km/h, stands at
12.5 km/h
